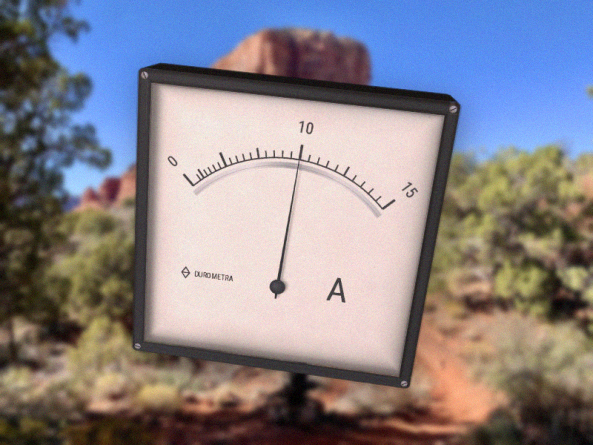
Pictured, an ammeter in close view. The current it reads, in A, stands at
10 A
